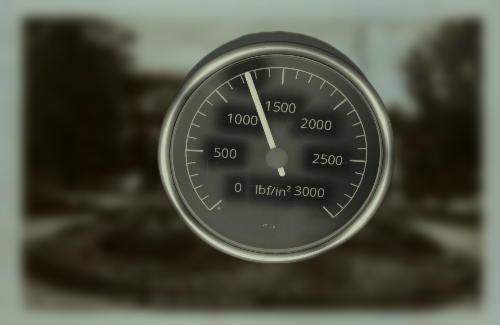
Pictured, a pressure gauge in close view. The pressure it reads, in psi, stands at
1250 psi
